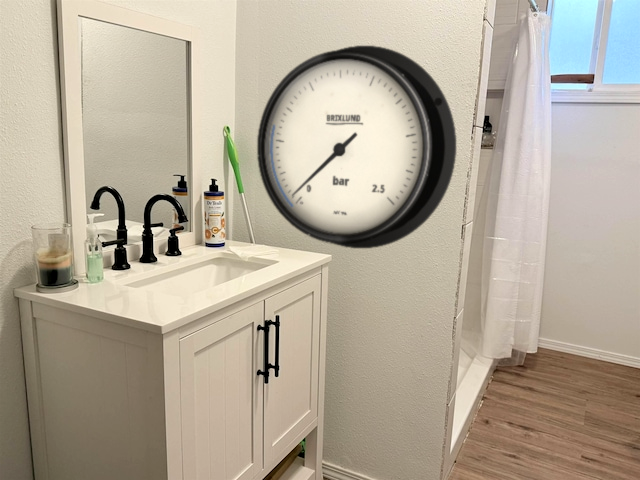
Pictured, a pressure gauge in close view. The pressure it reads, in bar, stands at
0.05 bar
